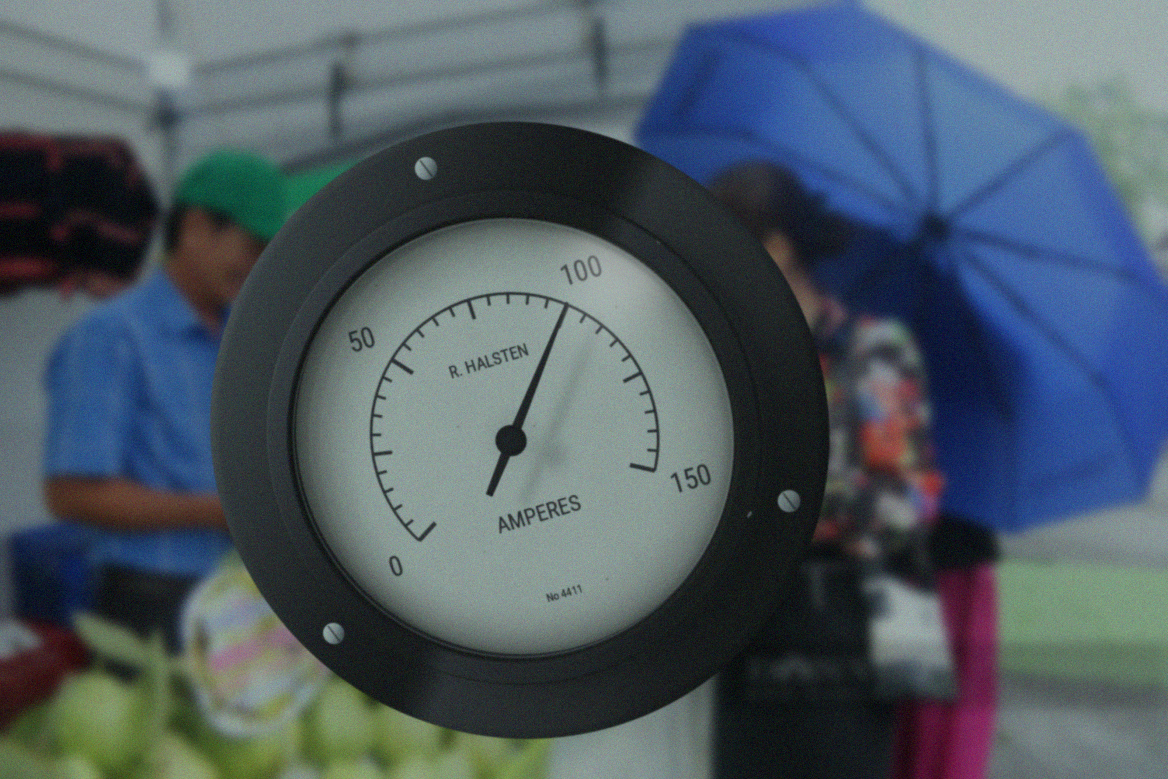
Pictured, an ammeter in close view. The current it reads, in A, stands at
100 A
